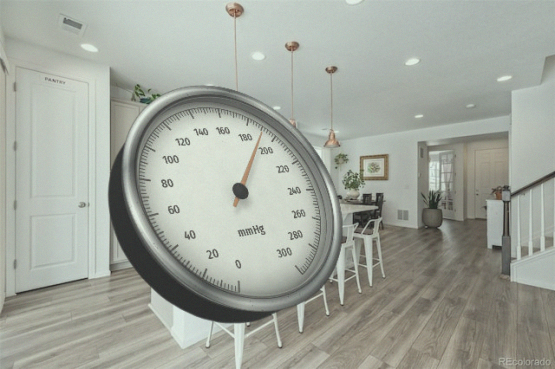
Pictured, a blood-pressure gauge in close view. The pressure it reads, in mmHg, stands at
190 mmHg
